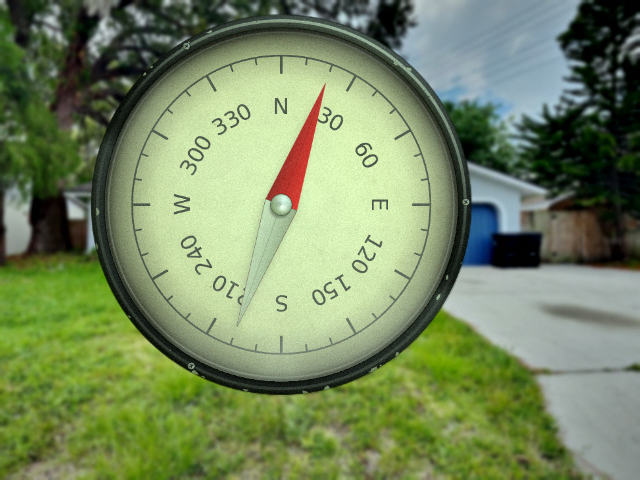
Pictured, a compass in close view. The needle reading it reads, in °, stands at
20 °
